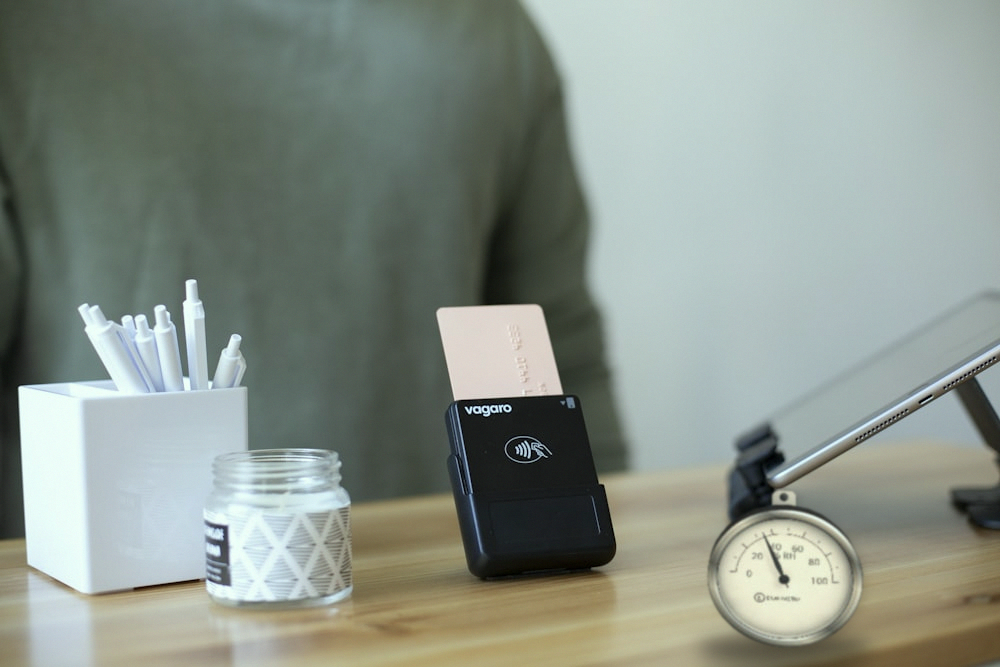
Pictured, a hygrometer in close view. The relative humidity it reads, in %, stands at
35 %
